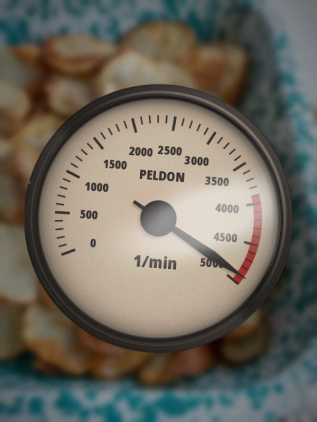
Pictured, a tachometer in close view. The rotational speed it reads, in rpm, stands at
4900 rpm
